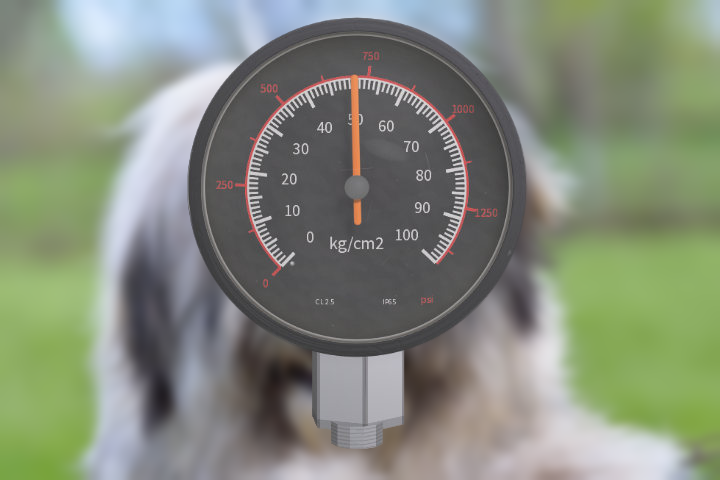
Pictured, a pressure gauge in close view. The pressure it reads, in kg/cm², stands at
50 kg/cm²
